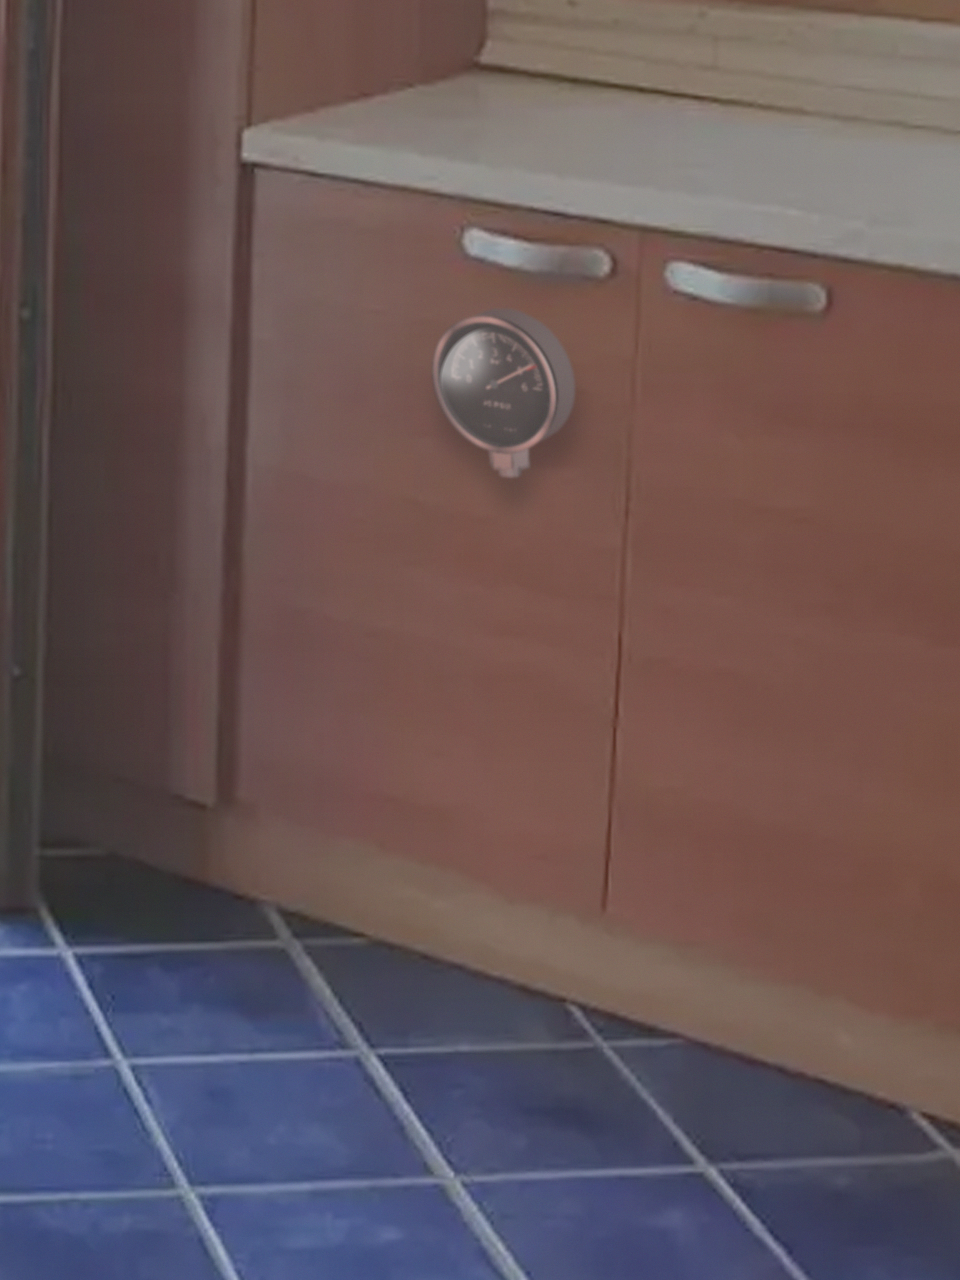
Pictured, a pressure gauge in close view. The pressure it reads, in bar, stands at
5 bar
